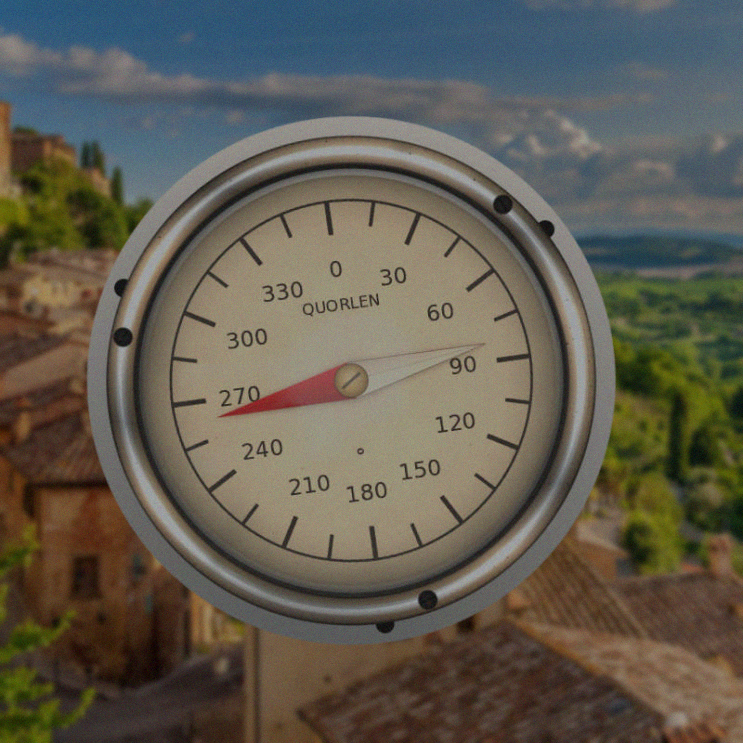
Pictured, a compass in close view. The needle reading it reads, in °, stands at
262.5 °
